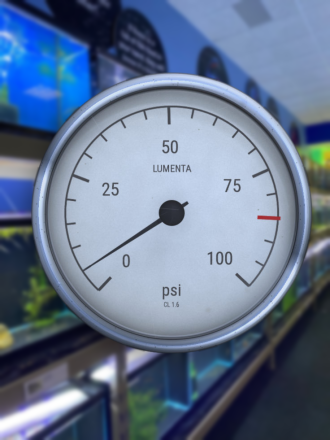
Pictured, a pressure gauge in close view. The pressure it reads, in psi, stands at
5 psi
